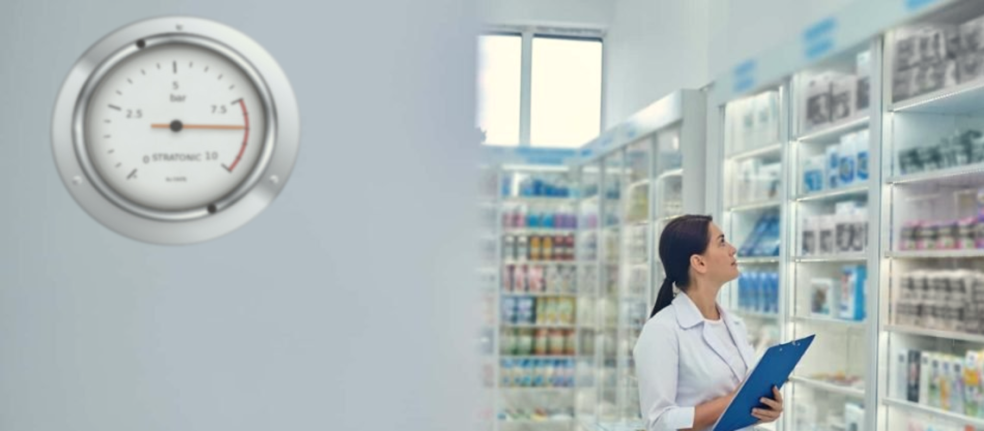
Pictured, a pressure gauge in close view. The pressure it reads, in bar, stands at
8.5 bar
